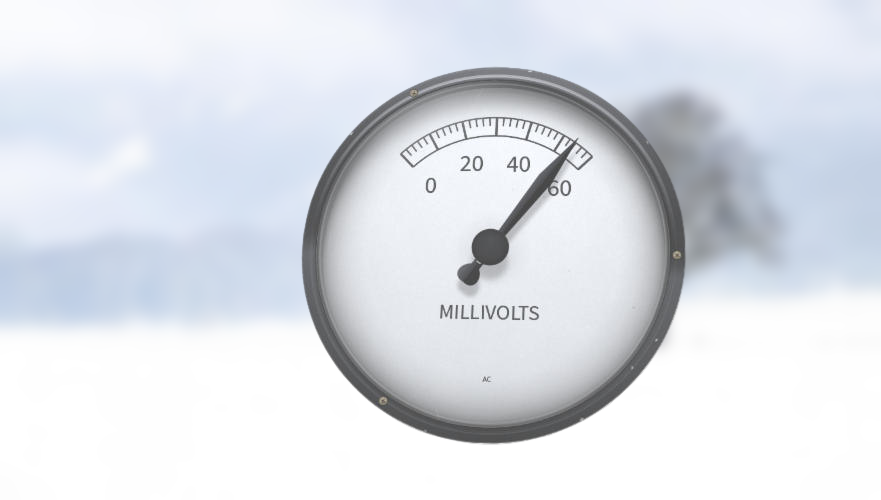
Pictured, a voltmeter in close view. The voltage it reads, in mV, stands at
54 mV
